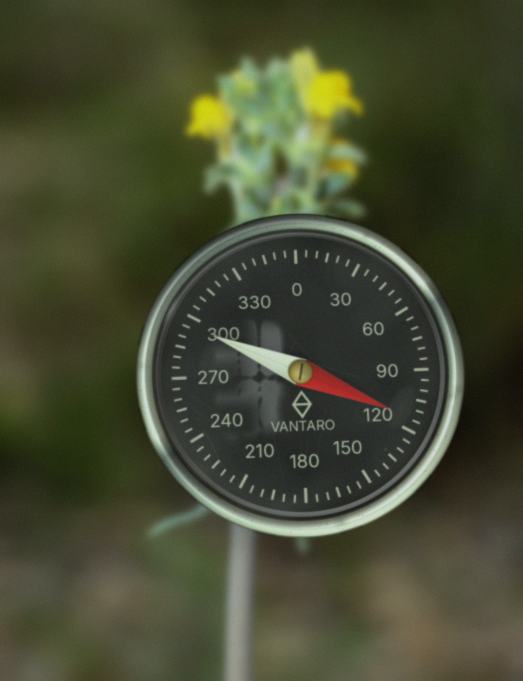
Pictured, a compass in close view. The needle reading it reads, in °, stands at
115 °
